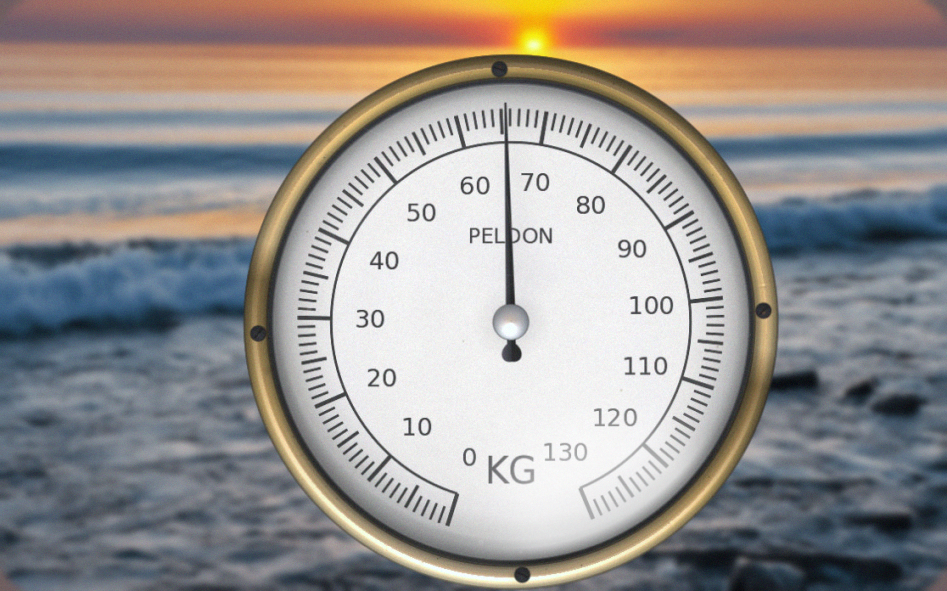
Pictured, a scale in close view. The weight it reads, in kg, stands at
65.5 kg
